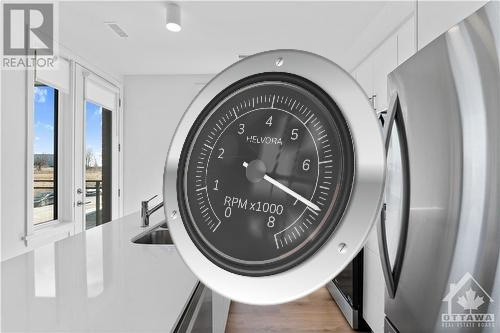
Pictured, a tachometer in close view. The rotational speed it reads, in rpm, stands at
6900 rpm
